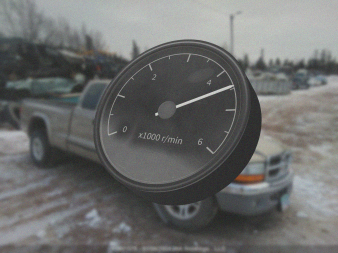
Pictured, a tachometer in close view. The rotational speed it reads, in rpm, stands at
4500 rpm
